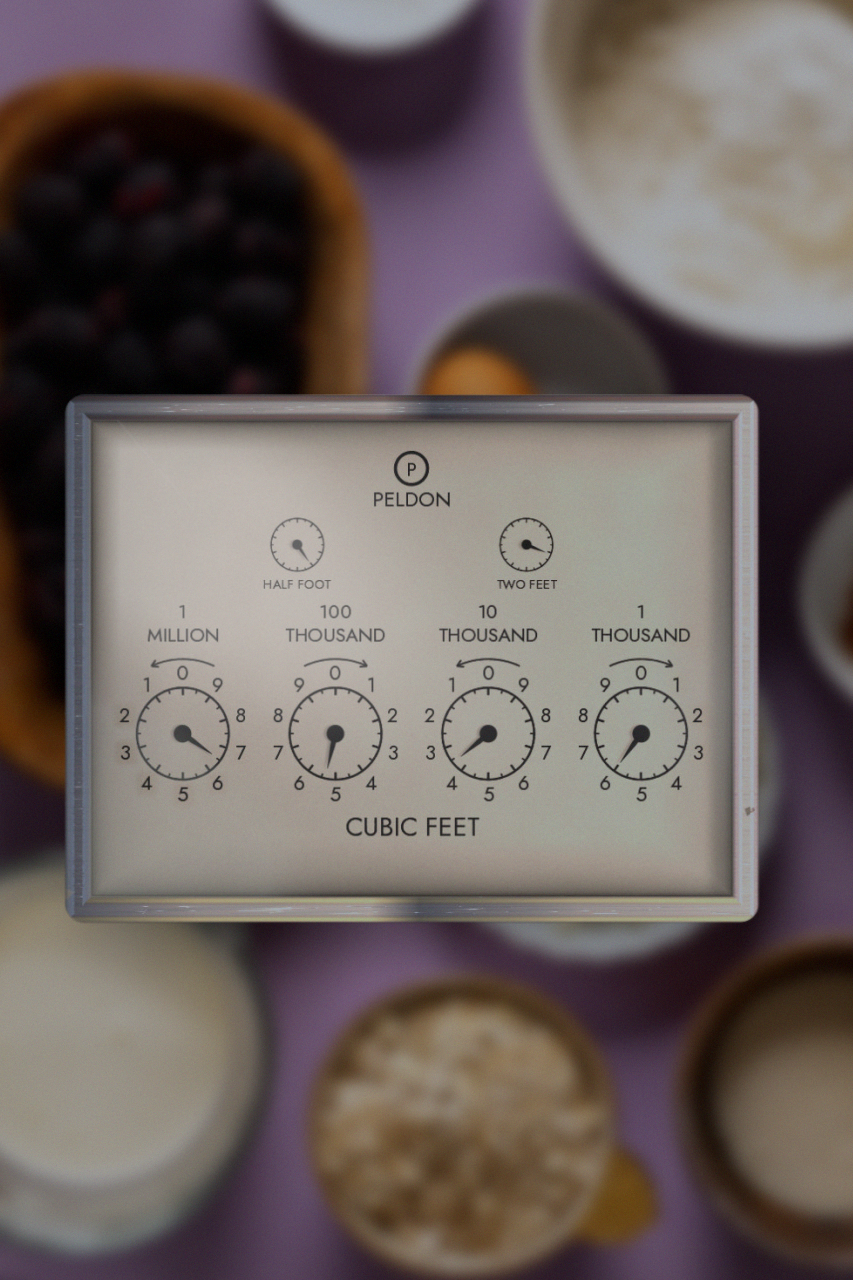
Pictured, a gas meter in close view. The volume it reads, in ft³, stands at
653600 ft³
